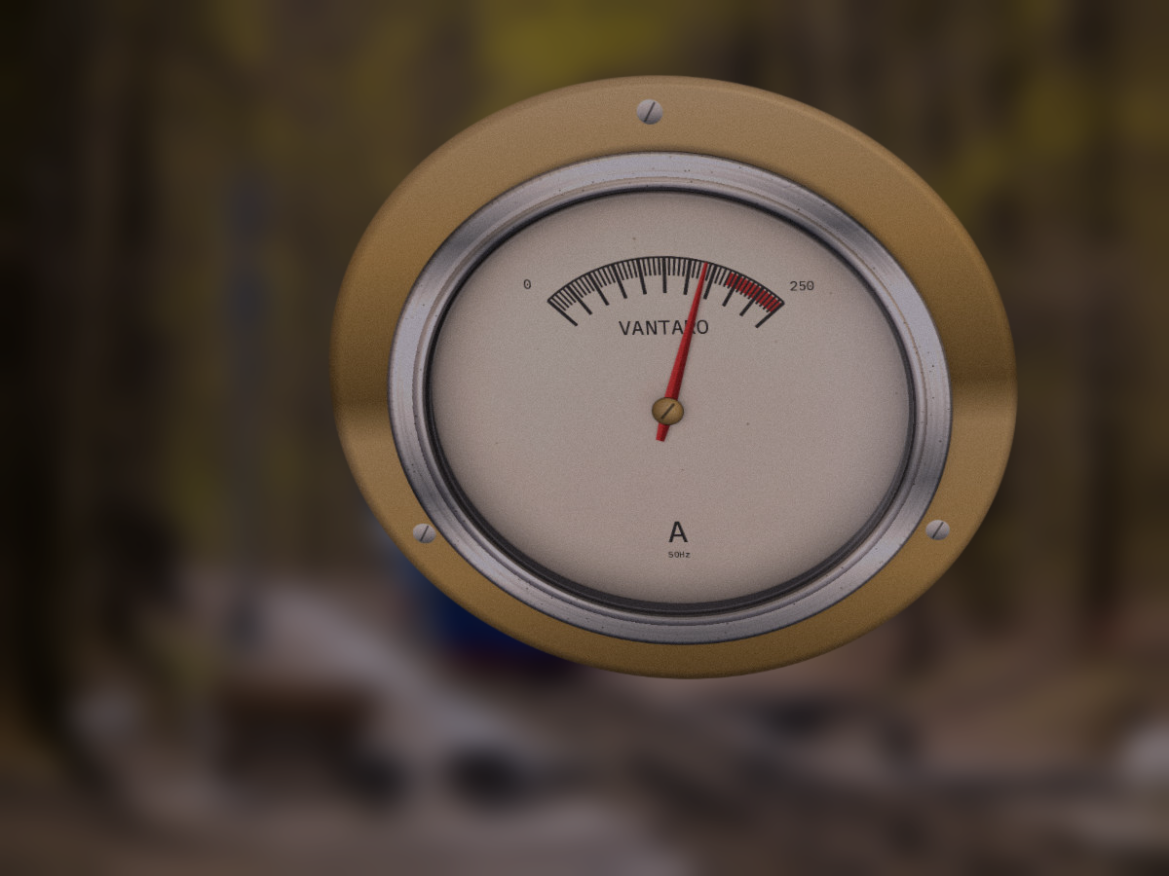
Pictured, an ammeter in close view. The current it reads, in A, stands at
165 A
